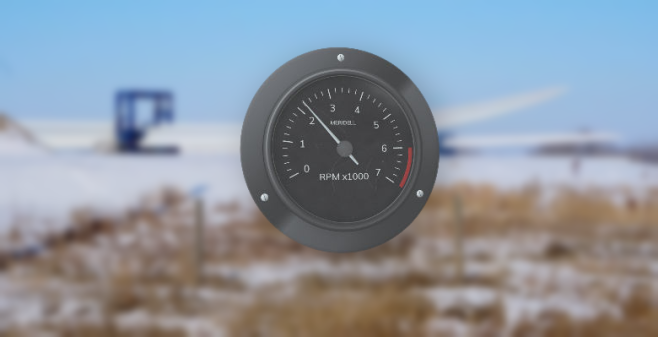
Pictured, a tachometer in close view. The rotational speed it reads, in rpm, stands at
2200 rpm
